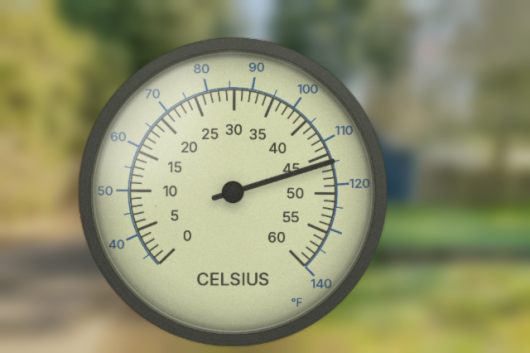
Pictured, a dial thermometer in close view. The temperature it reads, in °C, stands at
46 °C
